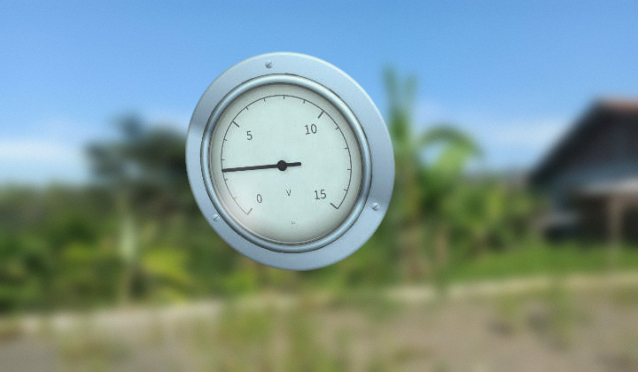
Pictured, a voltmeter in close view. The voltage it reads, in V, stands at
2.5 V
